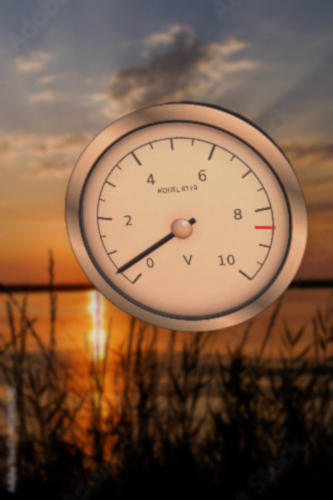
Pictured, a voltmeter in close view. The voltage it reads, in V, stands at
0.5 V
